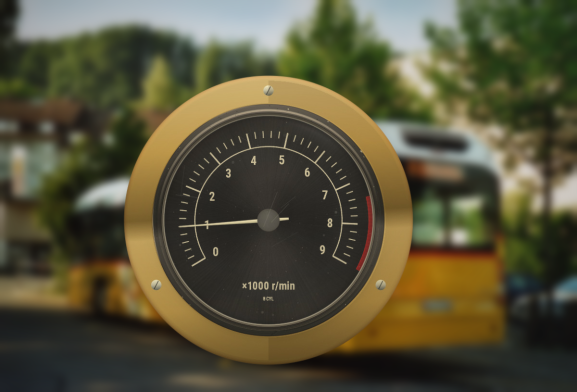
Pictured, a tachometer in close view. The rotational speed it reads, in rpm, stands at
1000 rpm
